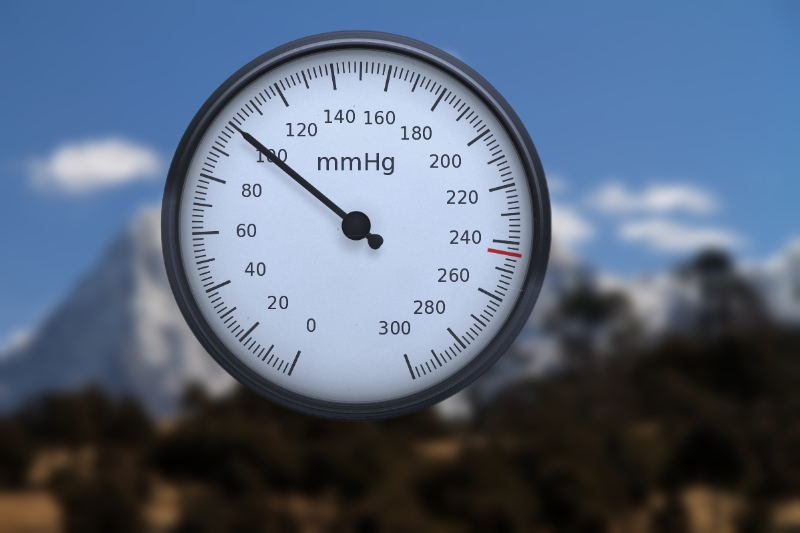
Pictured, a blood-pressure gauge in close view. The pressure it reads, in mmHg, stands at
100 mmHg
